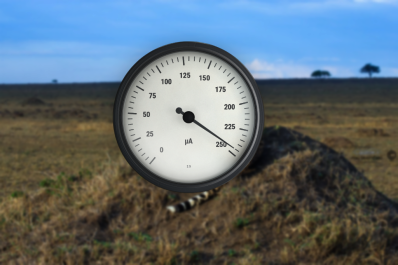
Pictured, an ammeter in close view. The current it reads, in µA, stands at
245 µA
